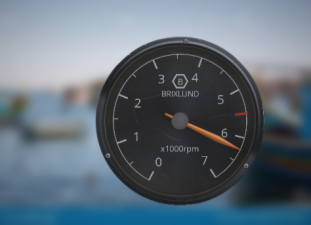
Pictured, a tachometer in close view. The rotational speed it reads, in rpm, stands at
6250 rpm
